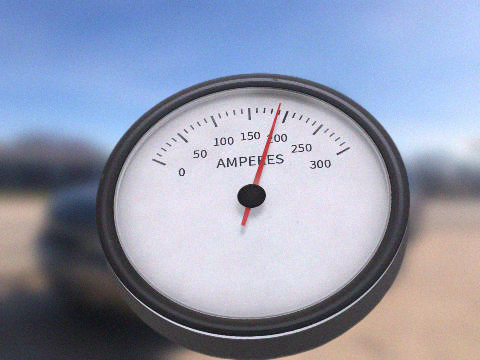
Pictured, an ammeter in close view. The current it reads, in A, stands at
190 A
